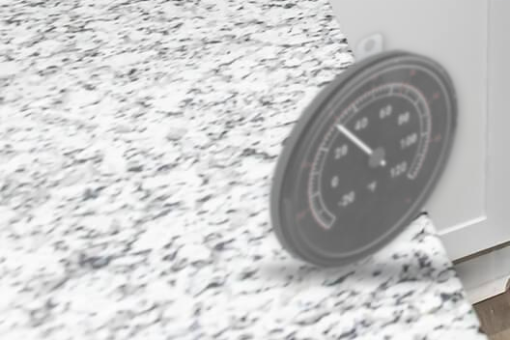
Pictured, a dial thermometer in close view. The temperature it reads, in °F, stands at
30 °F
